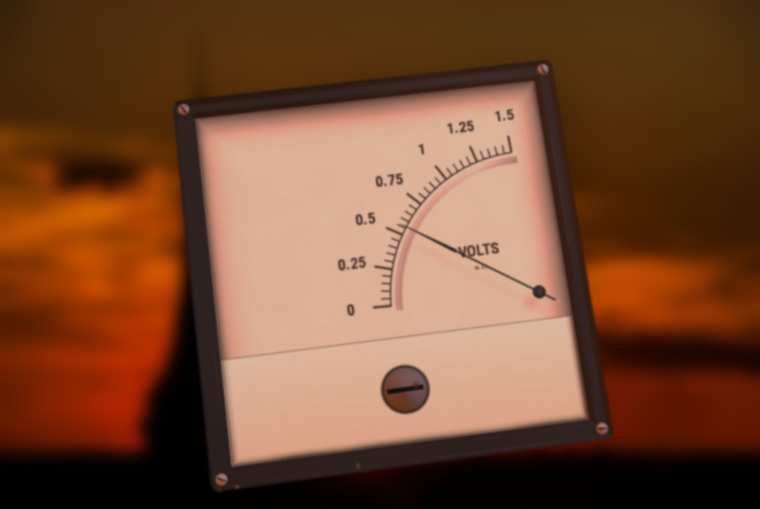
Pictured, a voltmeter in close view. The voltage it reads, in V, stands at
0.55 V
